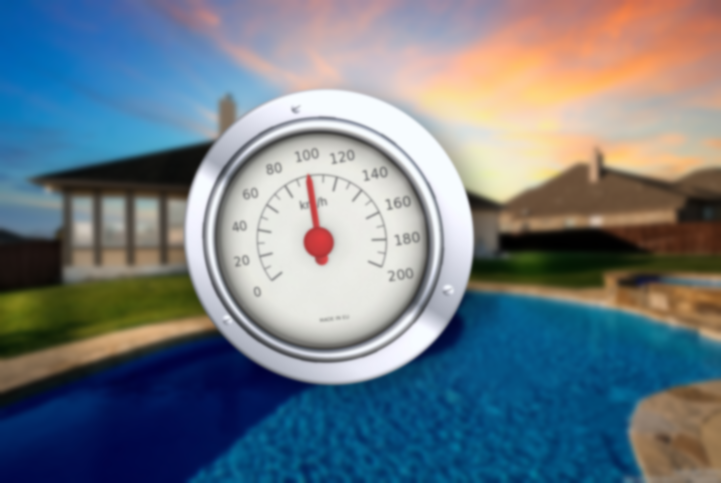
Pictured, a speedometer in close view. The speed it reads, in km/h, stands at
100 km/h
